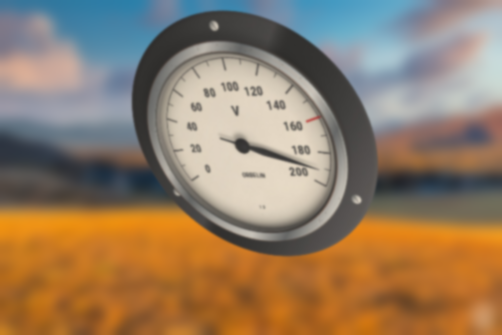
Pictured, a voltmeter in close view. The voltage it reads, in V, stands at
190 V
